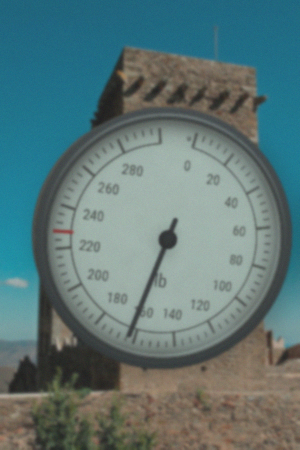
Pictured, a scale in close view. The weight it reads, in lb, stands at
164 lb
